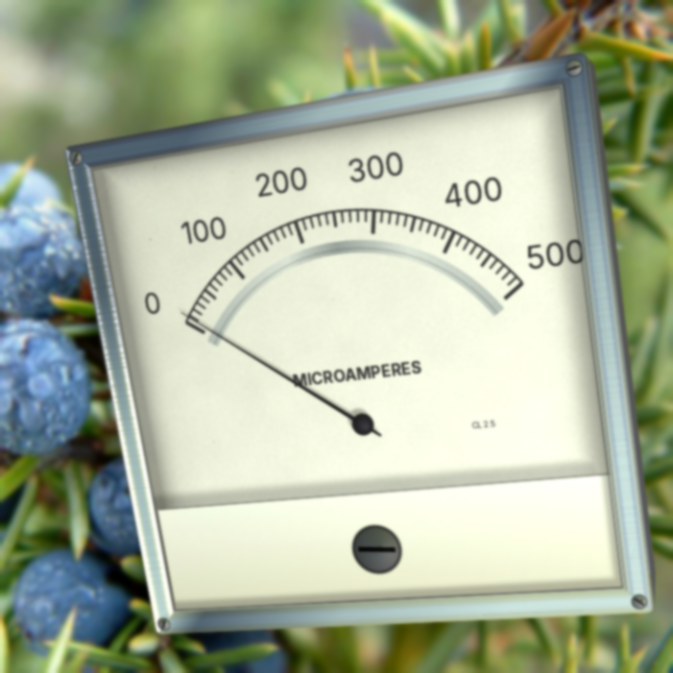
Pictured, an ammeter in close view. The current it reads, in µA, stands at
10 µA
